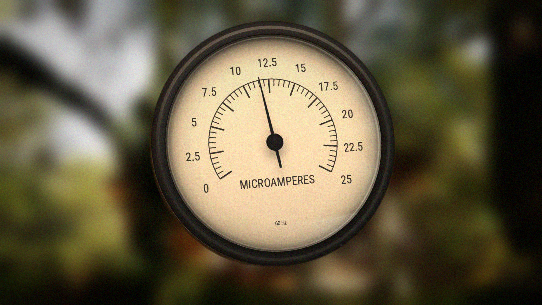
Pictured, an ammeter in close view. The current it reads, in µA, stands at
11.5 µA
